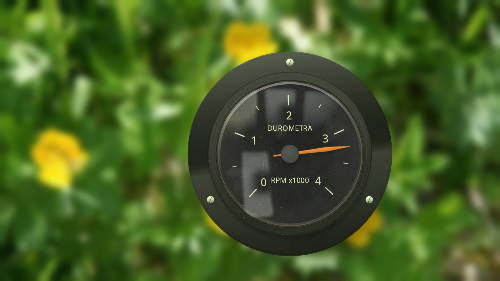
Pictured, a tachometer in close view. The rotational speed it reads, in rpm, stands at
3250 rpm
